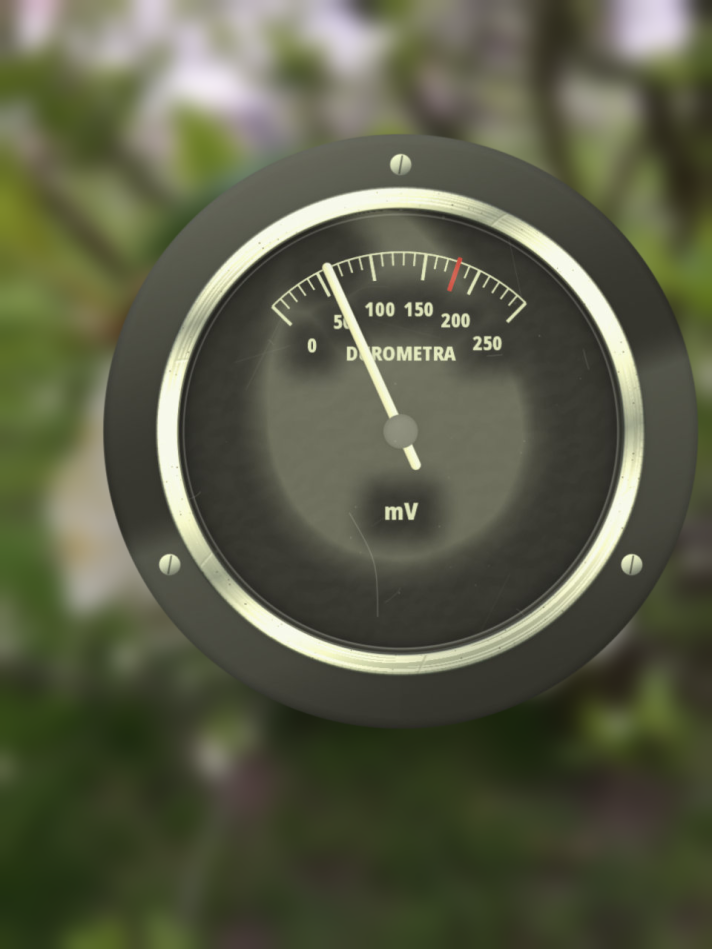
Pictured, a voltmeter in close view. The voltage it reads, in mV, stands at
60 mV
